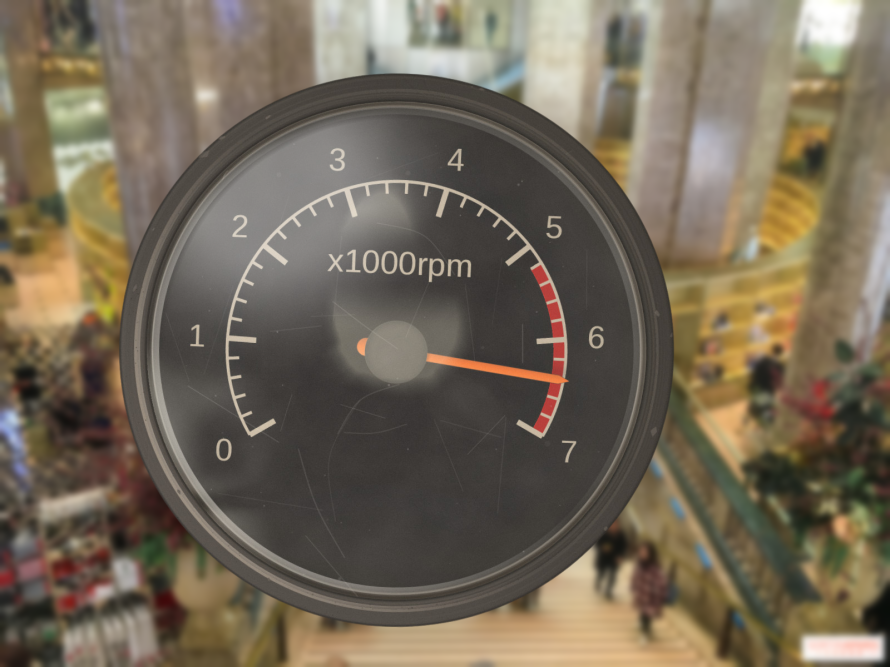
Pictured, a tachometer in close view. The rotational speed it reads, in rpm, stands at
6400 rpm
